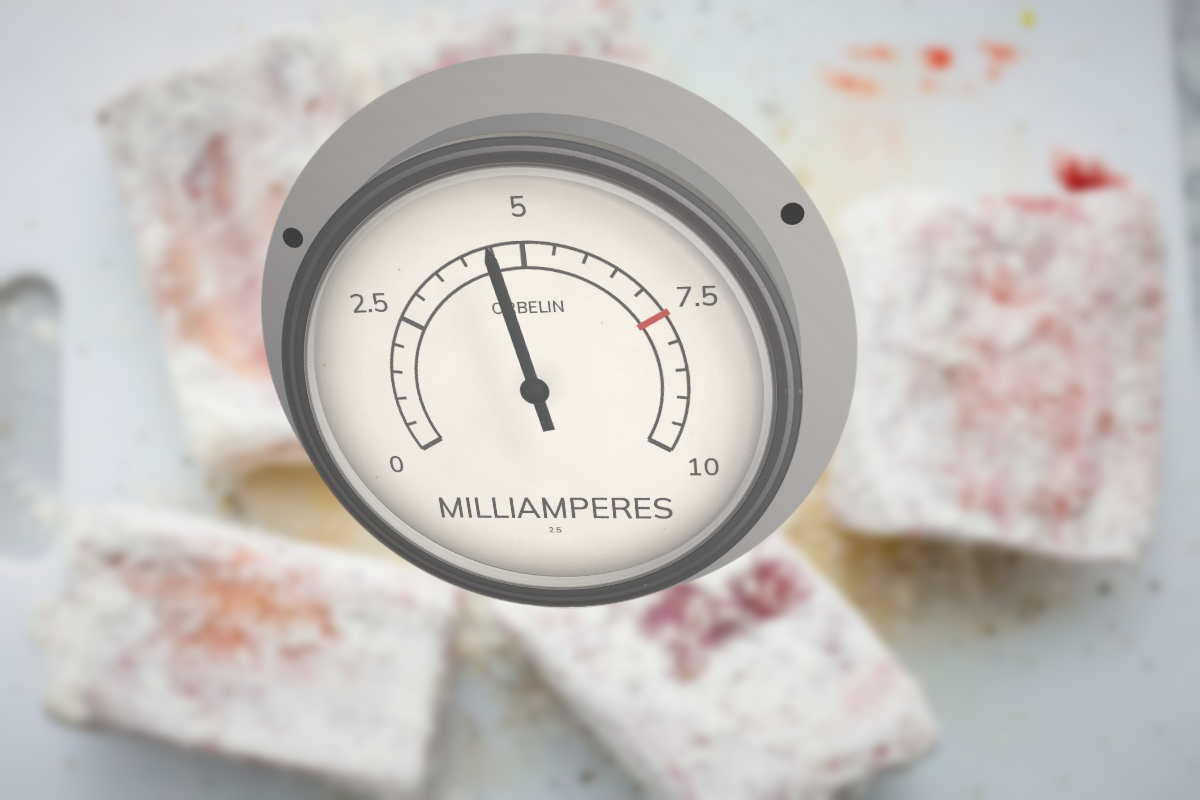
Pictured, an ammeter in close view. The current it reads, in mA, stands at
4.5 mA
